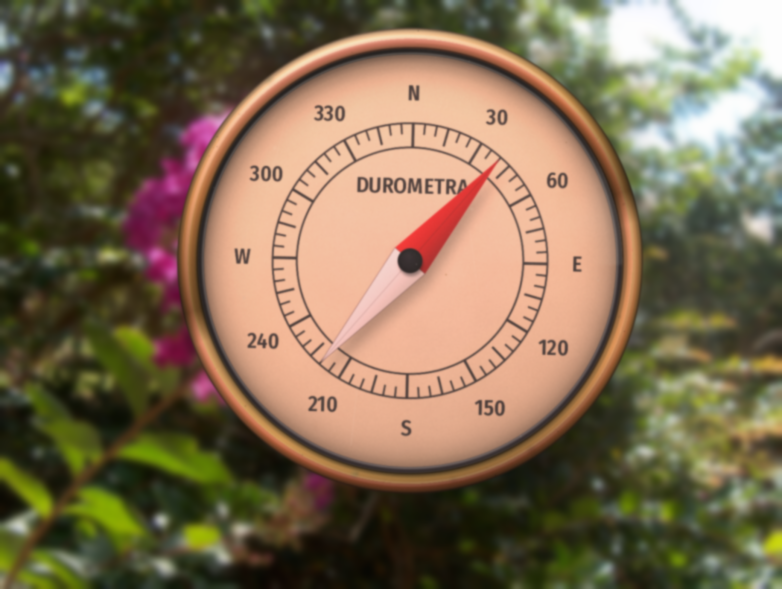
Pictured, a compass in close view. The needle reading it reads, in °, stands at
40 °
